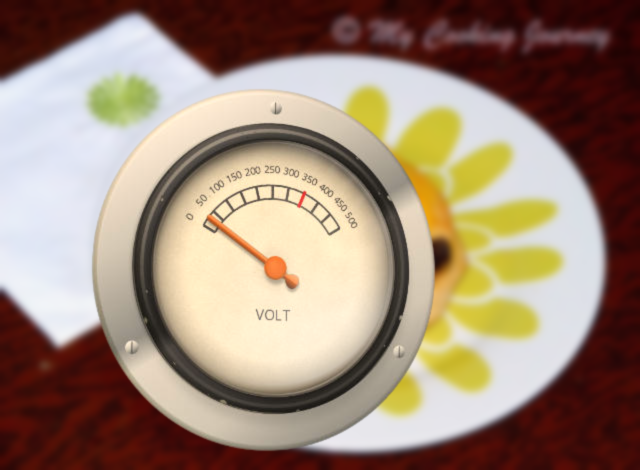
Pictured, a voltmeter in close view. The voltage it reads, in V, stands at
25 V
